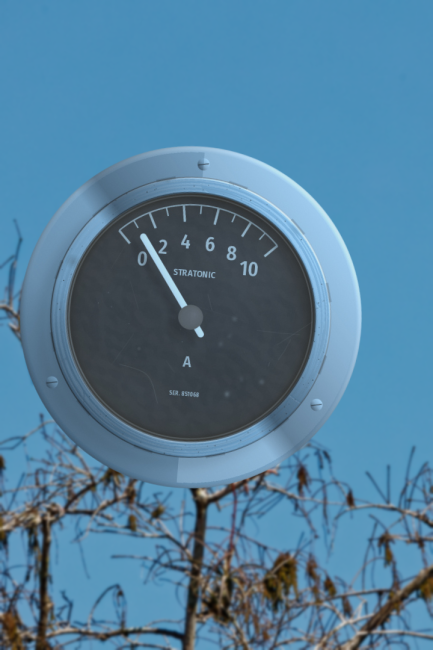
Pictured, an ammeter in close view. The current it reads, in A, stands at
1 A
